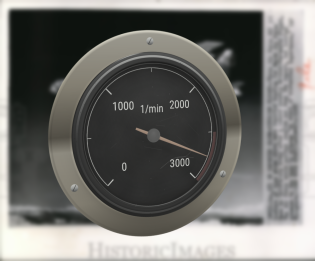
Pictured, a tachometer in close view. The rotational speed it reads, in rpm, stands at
2750 rpm
